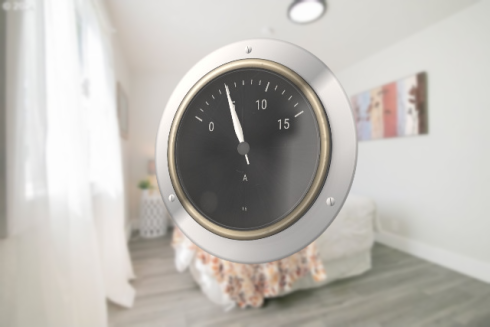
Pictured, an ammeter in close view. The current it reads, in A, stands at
5 A
